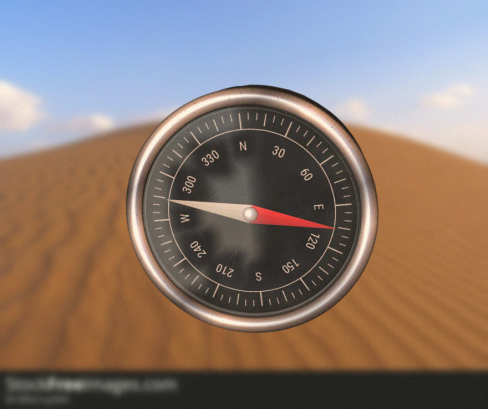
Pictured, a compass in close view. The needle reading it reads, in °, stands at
105 °
